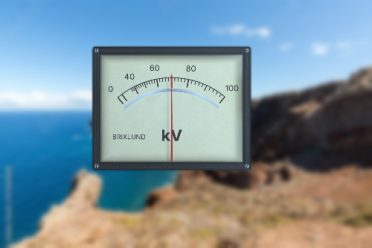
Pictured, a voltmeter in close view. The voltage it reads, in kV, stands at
70 kV
